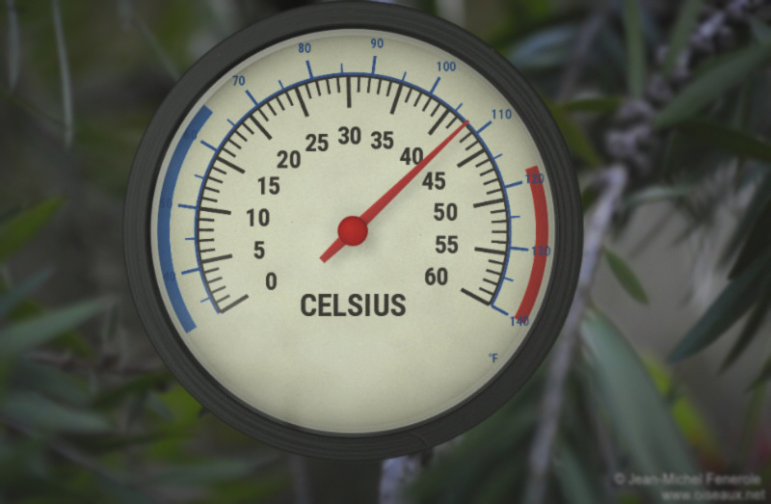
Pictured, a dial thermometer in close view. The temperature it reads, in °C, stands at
42 °C
